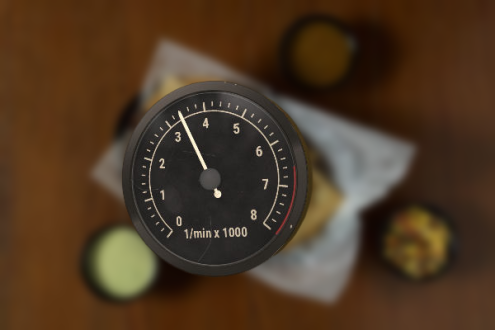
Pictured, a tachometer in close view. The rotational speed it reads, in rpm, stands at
3400 rpm
